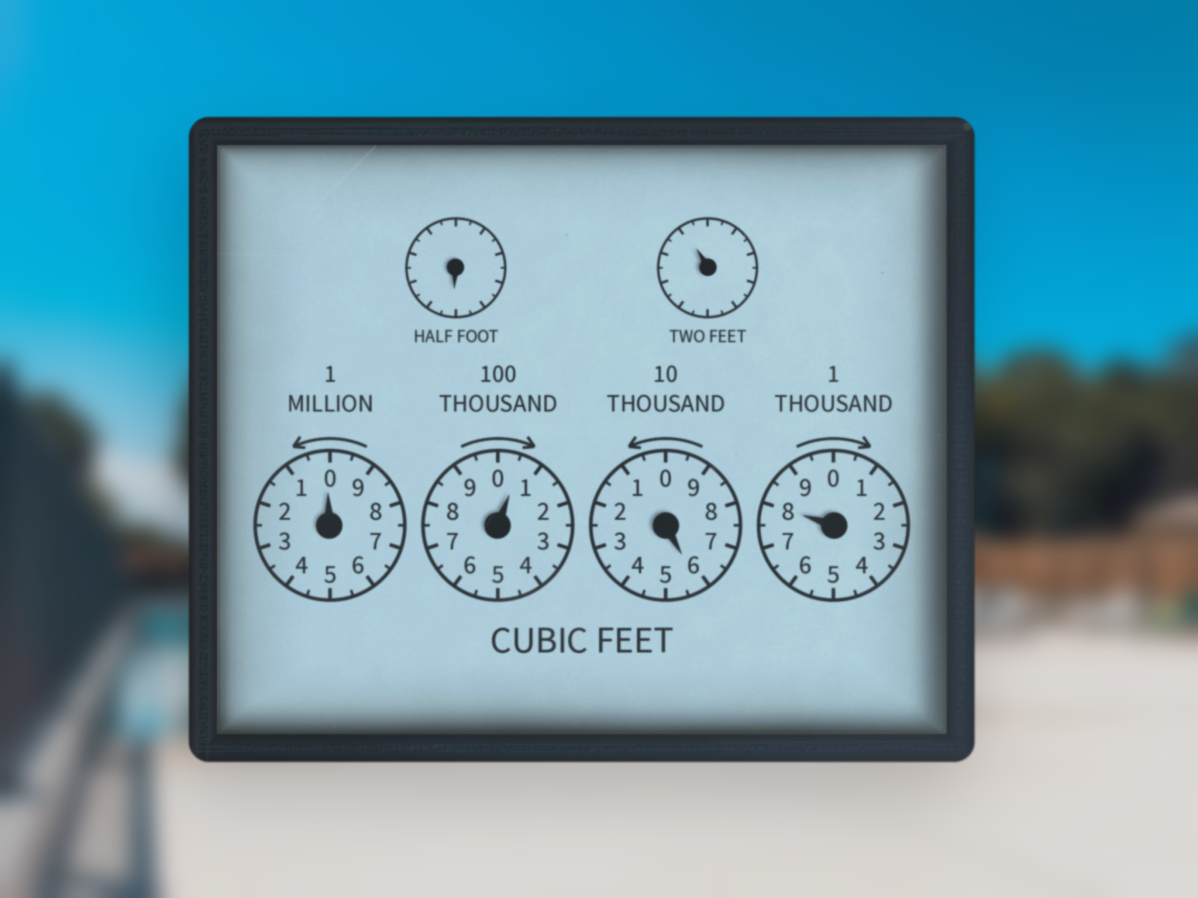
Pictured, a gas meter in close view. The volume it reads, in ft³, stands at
5800 ft³
